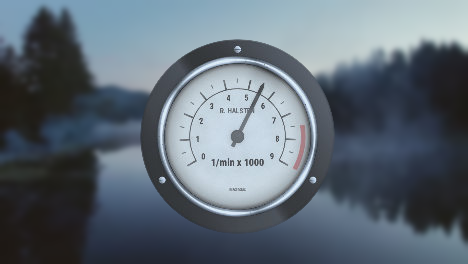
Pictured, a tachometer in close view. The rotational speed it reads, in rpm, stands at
5500 rpm
